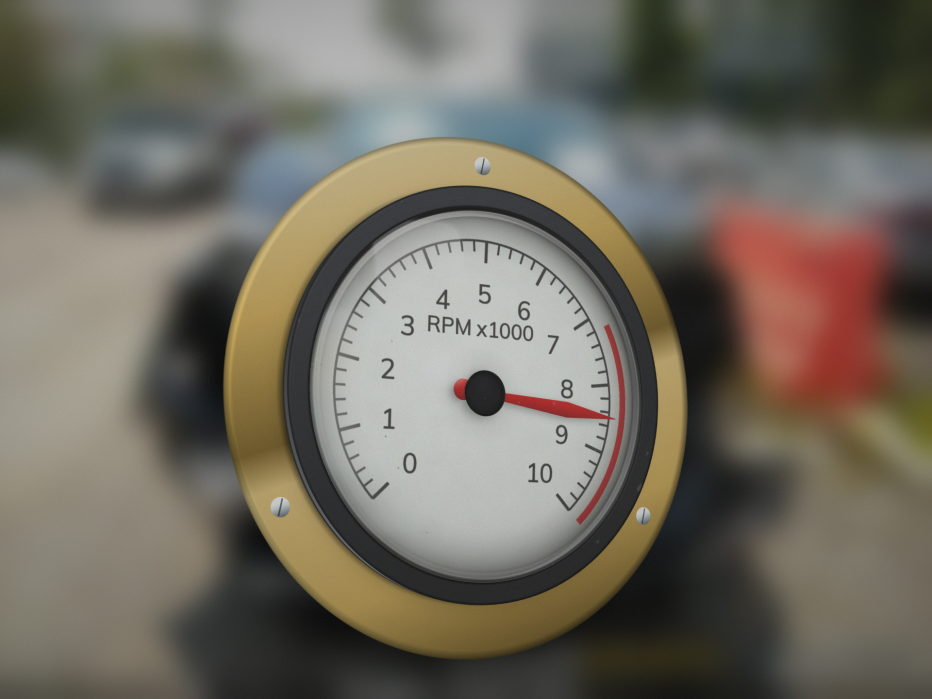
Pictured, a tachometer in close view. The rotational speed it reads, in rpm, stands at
8500 rpm
